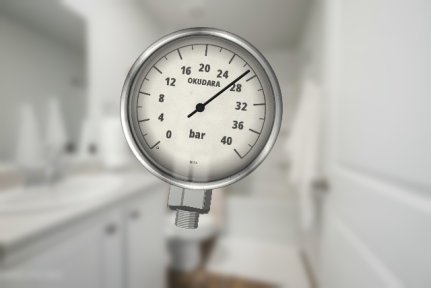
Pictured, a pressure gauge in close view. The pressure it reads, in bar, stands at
27 bar
